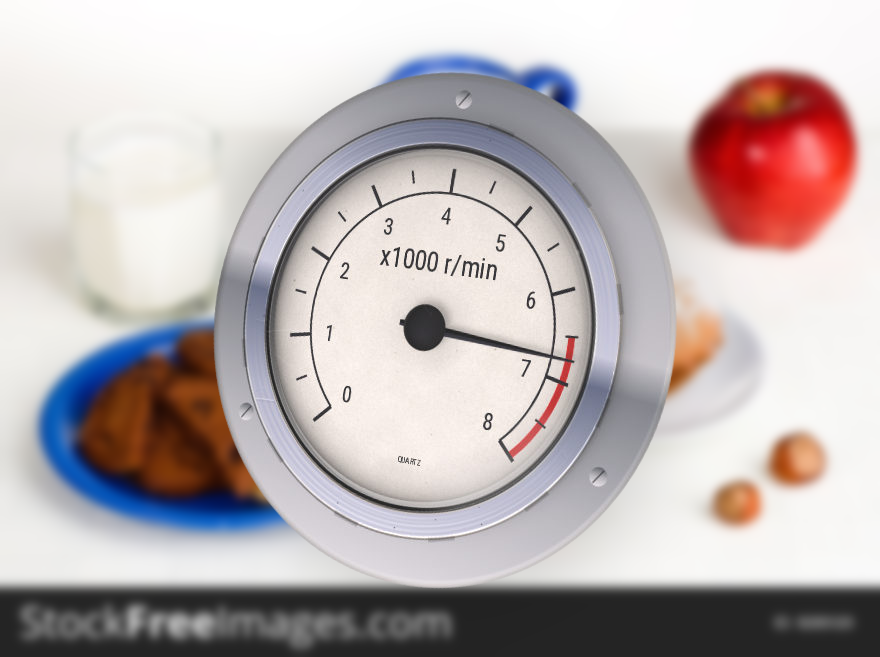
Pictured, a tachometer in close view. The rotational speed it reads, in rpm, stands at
6750 rpm
